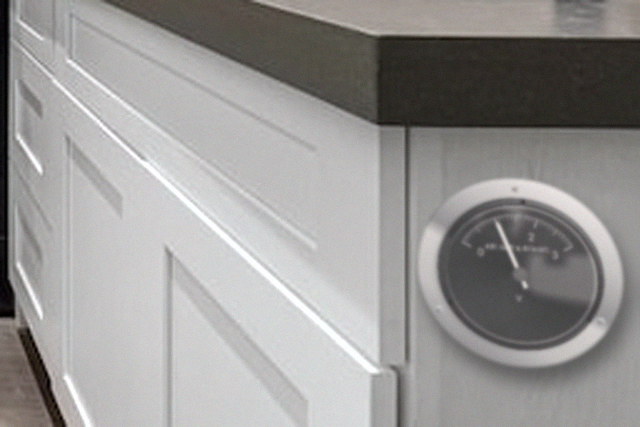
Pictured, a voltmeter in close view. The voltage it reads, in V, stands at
1 V
